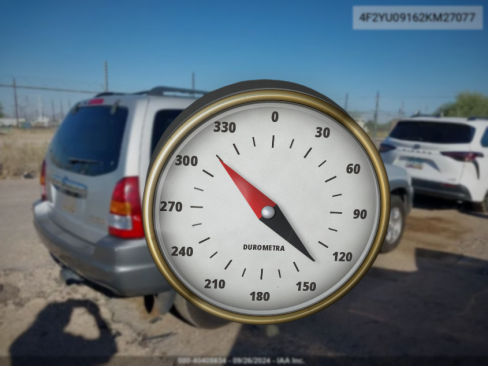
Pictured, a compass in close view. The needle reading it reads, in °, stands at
315 °
